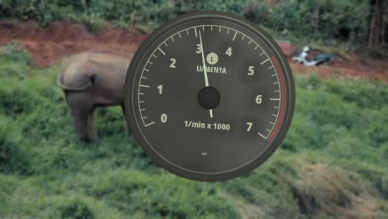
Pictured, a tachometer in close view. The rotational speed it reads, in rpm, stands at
3100 rpm
